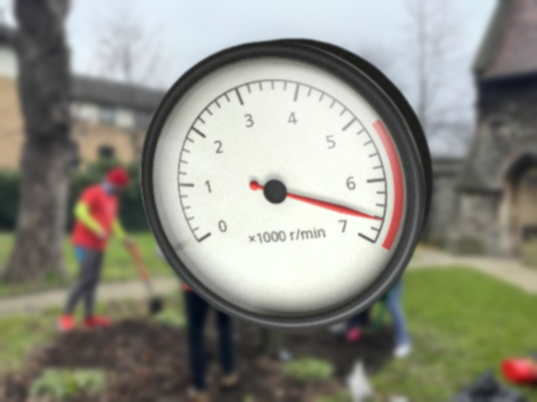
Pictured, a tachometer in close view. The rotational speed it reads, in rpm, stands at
6600 rpm
